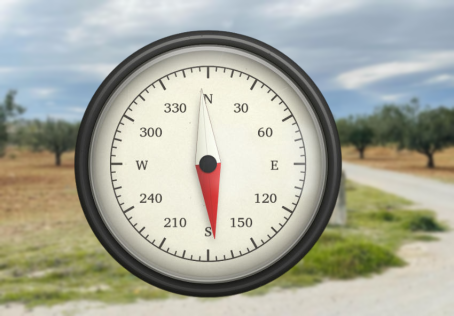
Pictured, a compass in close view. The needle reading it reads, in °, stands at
175 °
